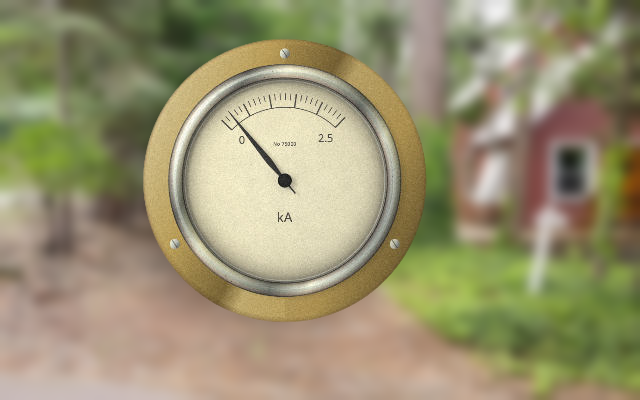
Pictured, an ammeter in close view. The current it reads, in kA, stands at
0.2 kA
